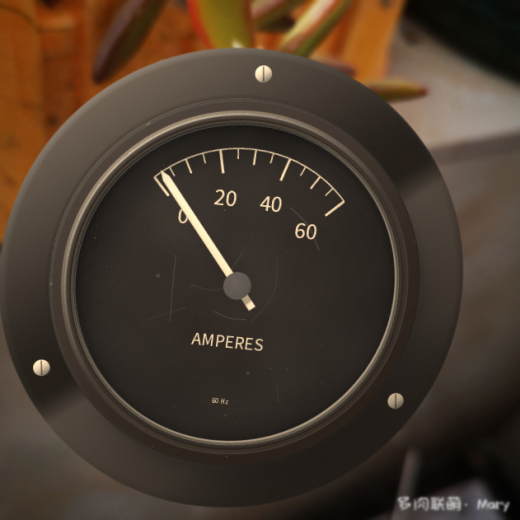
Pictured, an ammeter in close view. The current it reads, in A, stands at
2.5 A
